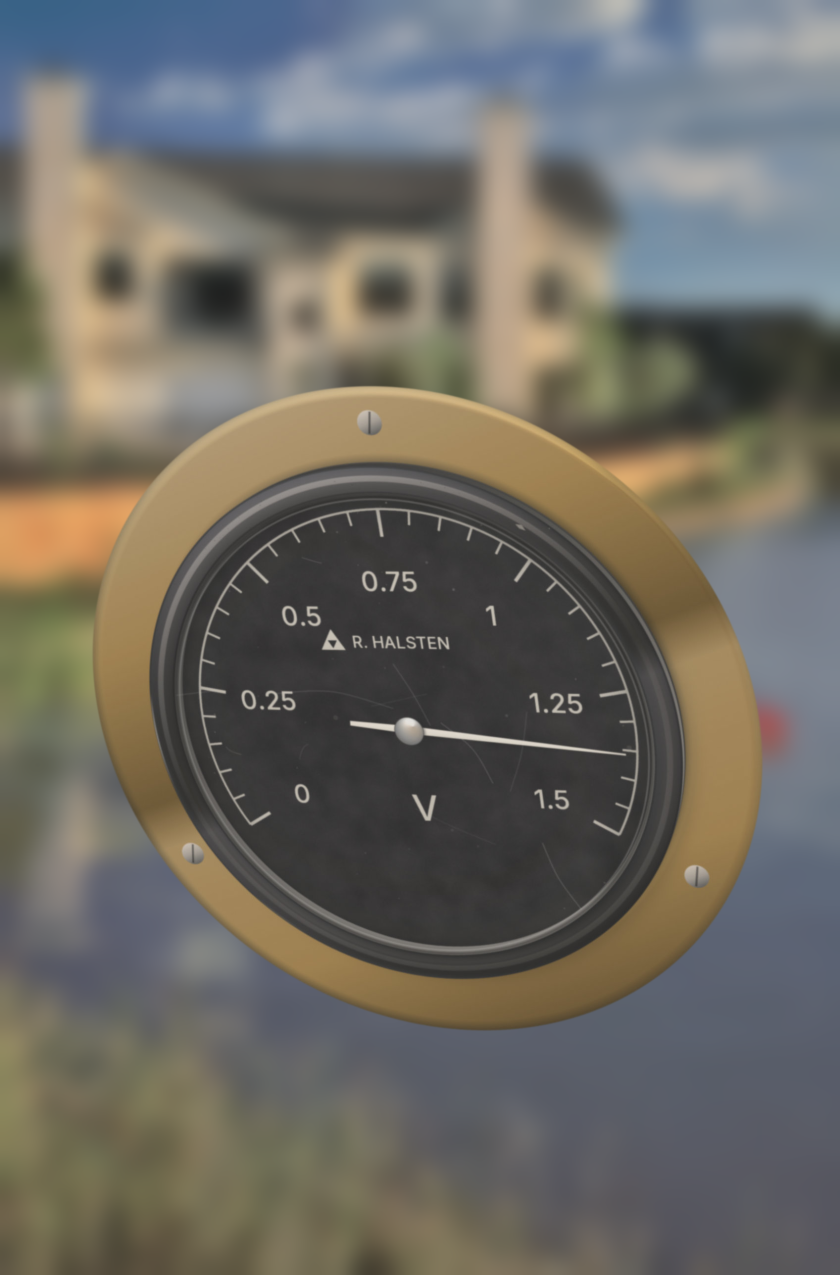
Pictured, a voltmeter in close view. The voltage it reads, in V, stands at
1.35 V
